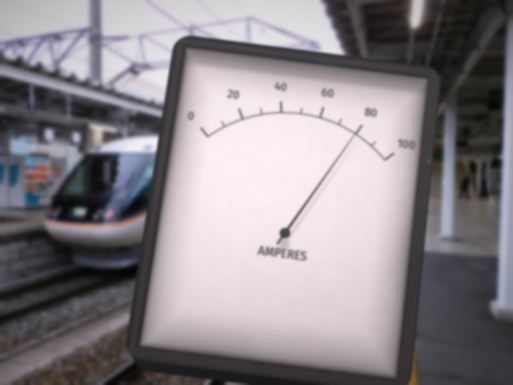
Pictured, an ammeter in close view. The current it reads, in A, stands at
80 A
